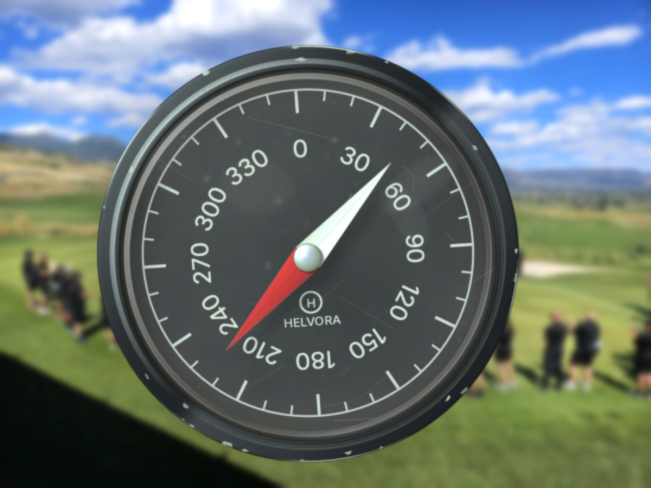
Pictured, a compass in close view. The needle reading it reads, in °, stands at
225 °
